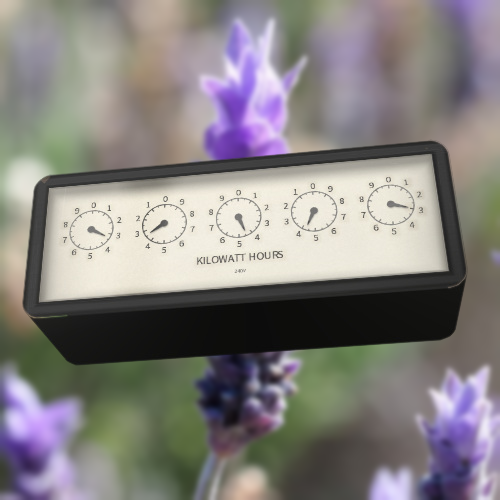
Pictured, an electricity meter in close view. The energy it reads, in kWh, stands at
33443 kWh
